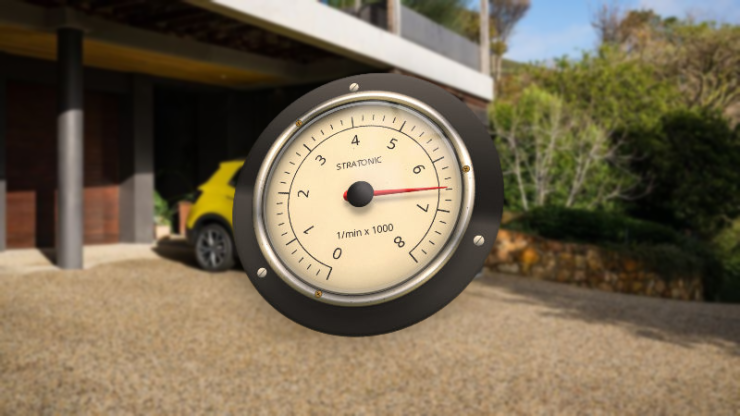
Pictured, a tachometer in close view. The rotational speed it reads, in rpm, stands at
6600 rpm
